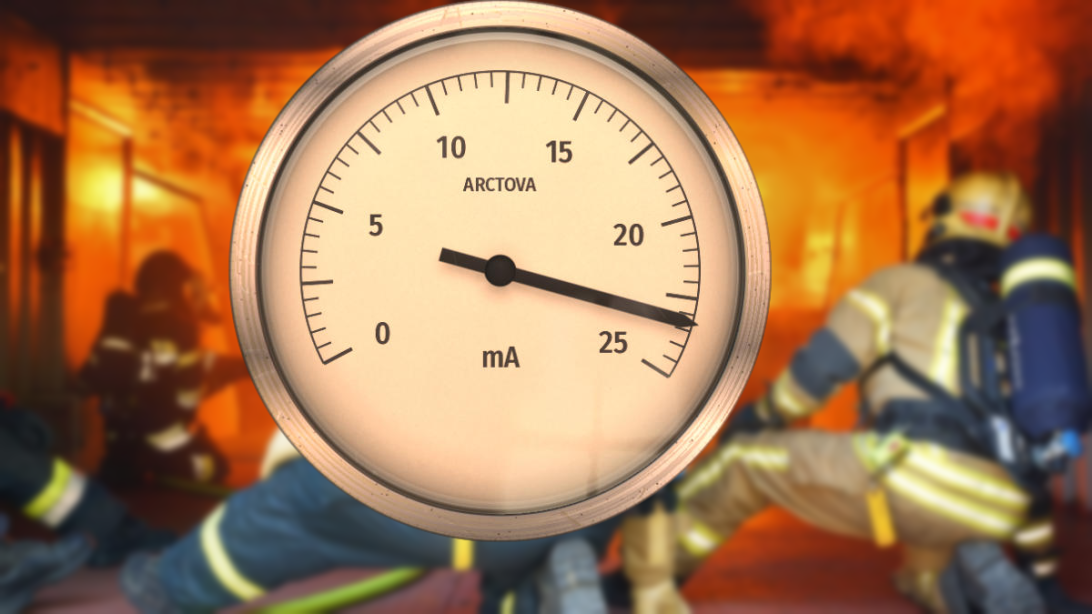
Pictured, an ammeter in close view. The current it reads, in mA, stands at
23.25 mA
